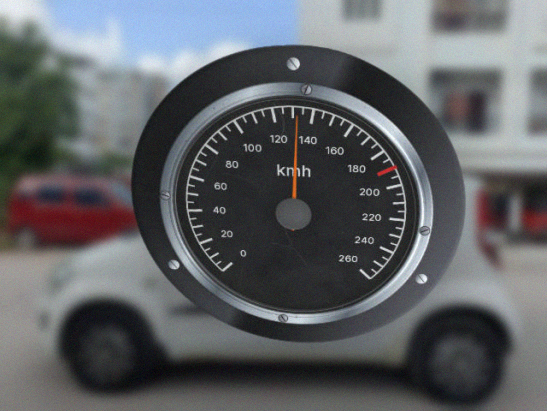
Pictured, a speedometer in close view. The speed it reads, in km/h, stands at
132.5 km/h
